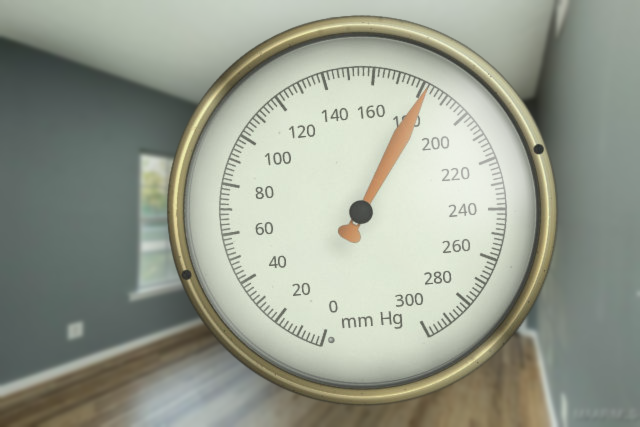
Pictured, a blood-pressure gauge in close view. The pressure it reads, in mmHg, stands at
182 mmHg
